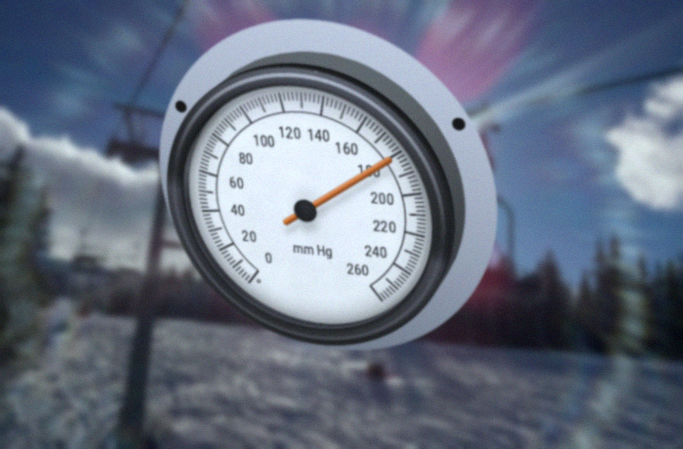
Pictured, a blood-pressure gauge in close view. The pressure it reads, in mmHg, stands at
180 mmHg
